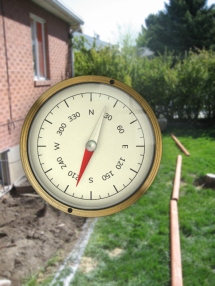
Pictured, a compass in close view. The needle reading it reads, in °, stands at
200 °
